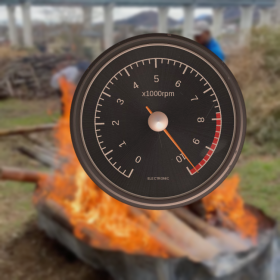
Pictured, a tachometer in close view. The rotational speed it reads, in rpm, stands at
9800 rpm
